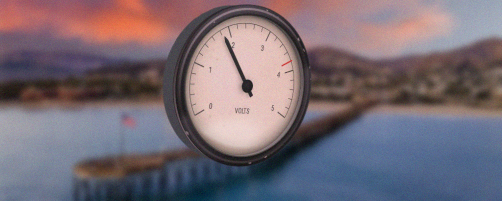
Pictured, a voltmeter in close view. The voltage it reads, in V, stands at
1.8 V
